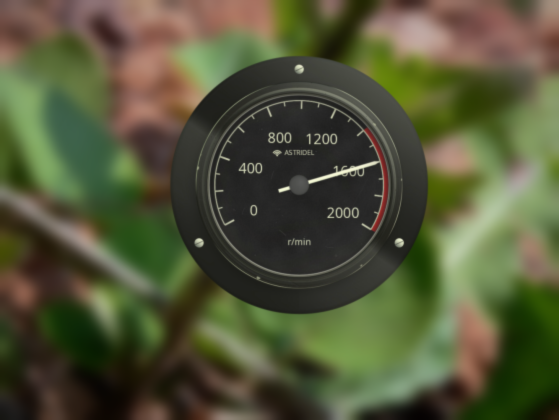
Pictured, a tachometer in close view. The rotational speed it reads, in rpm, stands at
1600 rpm
